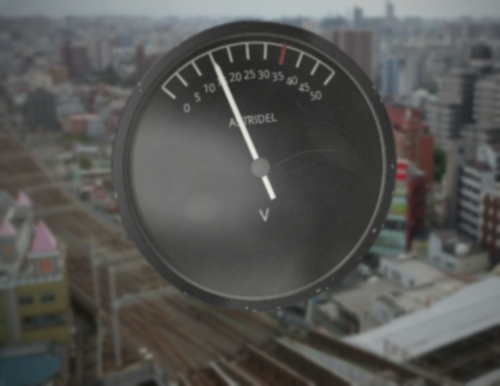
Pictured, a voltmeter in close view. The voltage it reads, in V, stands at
15 V
